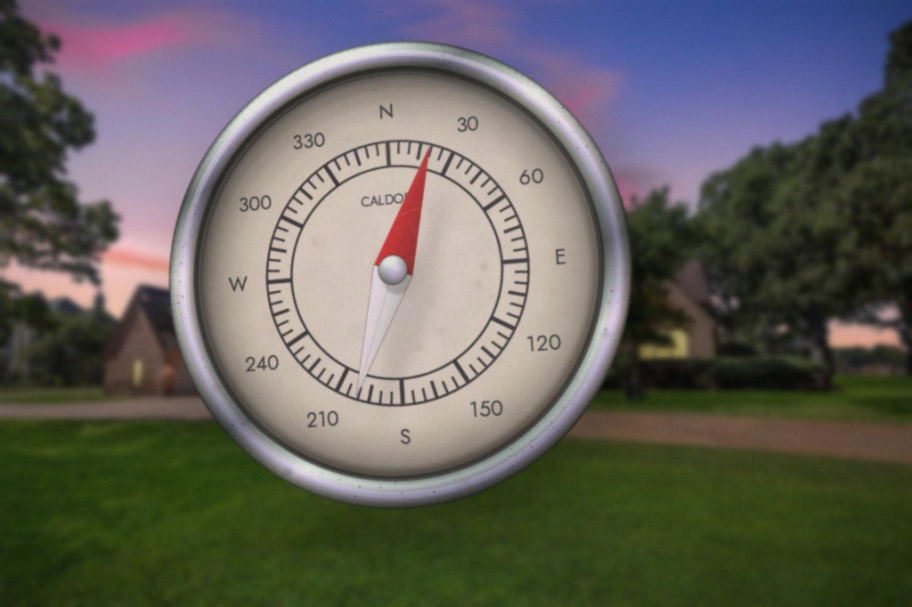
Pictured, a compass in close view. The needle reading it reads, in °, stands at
20 °
